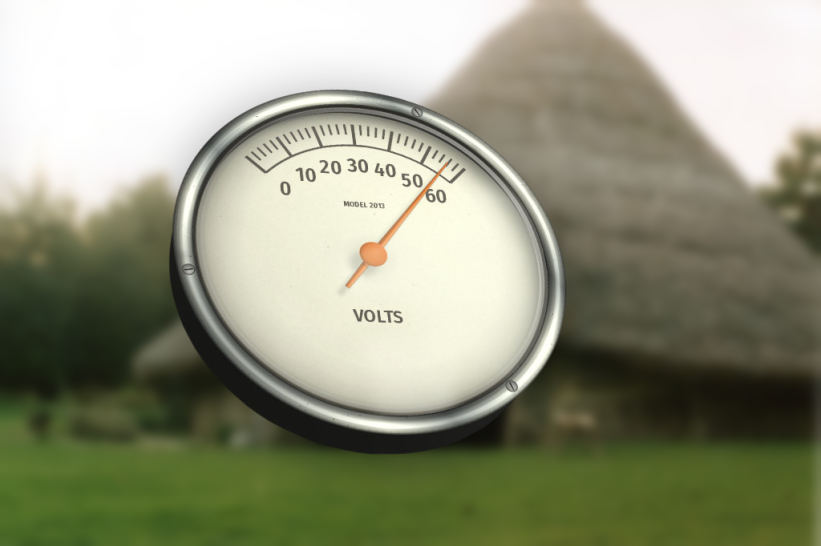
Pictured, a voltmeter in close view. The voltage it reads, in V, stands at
56 V
